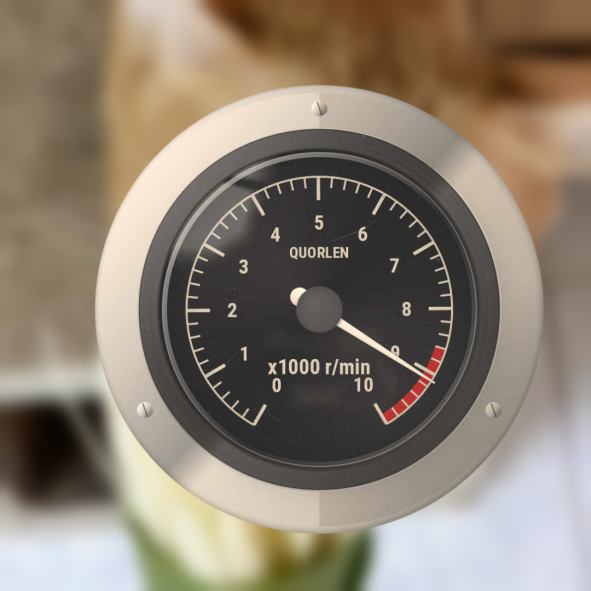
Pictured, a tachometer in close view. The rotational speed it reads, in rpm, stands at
9100 rpm
